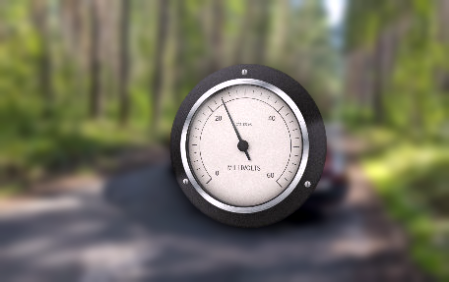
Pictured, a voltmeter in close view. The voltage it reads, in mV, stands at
24 mV
